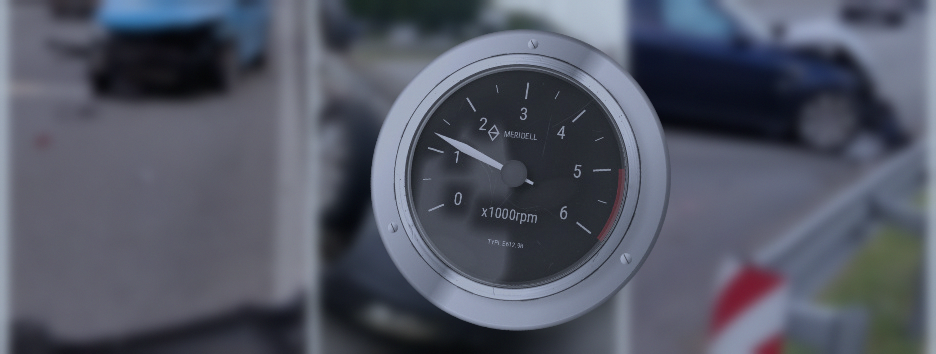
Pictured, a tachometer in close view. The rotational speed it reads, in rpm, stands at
1250 rpm
